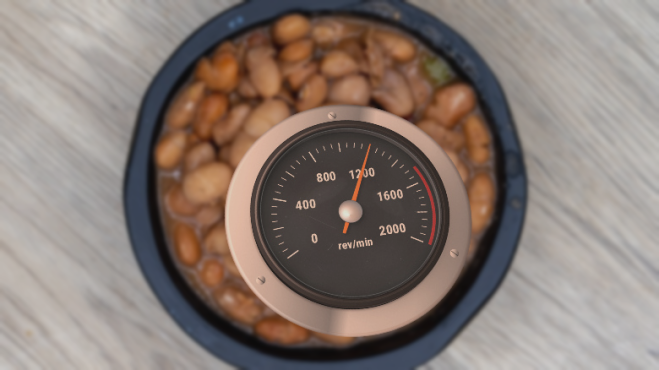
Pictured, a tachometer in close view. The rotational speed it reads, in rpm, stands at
1200 rpm
